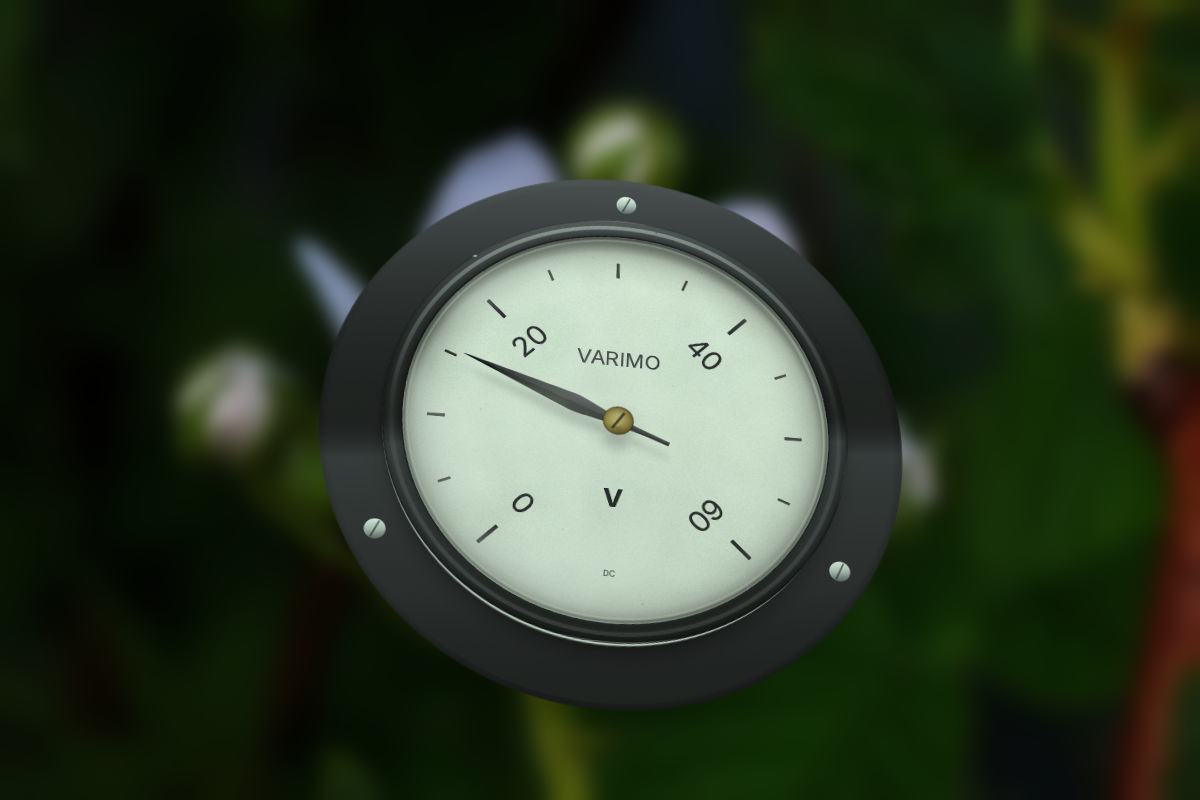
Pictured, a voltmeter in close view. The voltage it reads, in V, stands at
15 V
